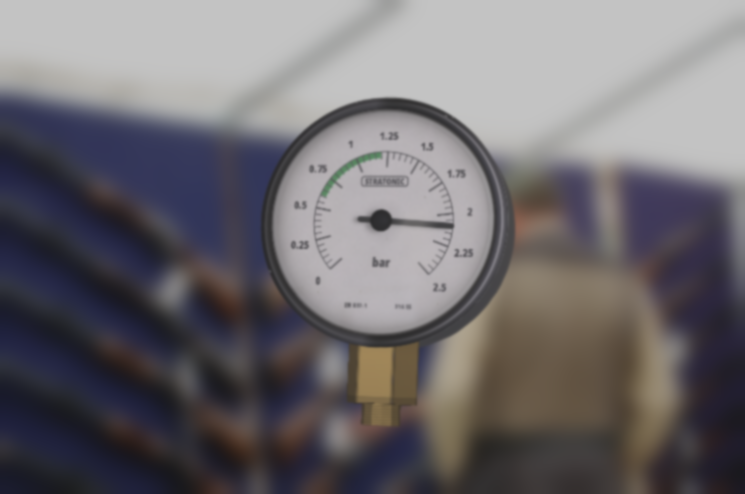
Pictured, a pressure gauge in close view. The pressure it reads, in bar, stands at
2.1 bar
